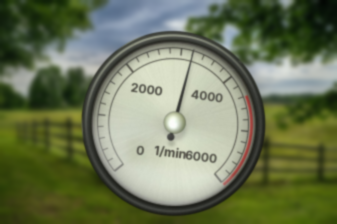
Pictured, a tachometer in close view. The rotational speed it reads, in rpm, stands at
3200 rpm
